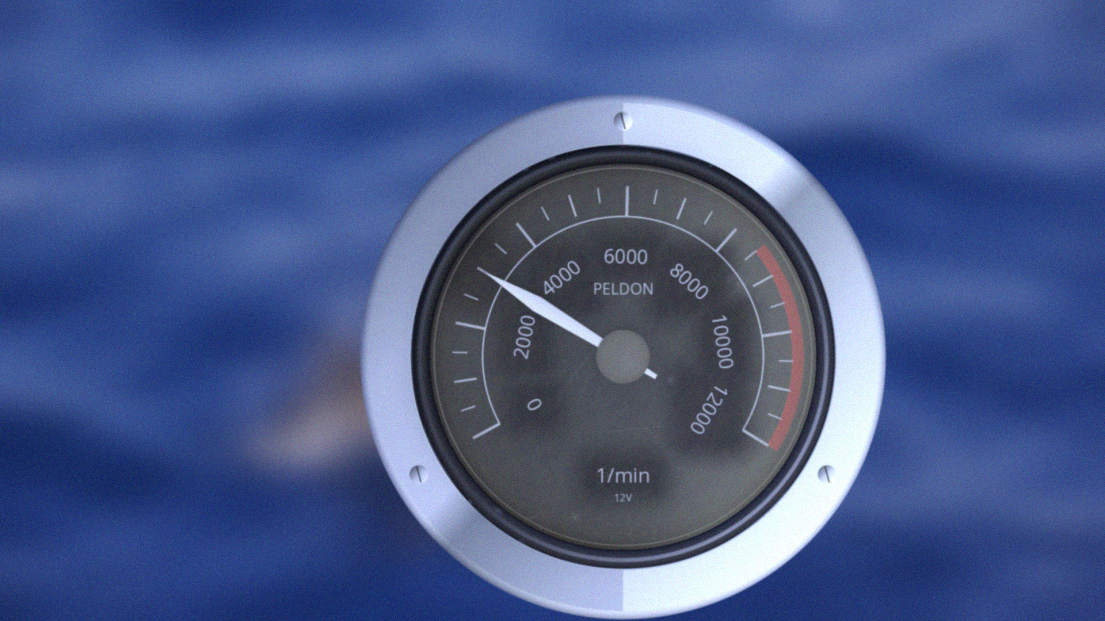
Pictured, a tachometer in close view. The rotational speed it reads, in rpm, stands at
3000 rpm
